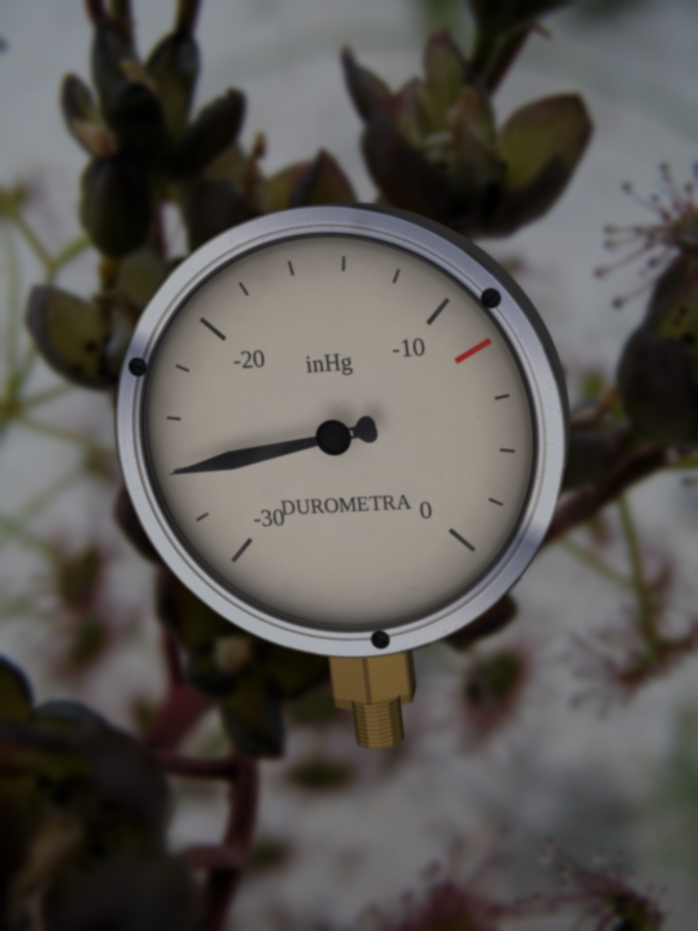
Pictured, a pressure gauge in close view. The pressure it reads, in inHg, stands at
-26 inHg
